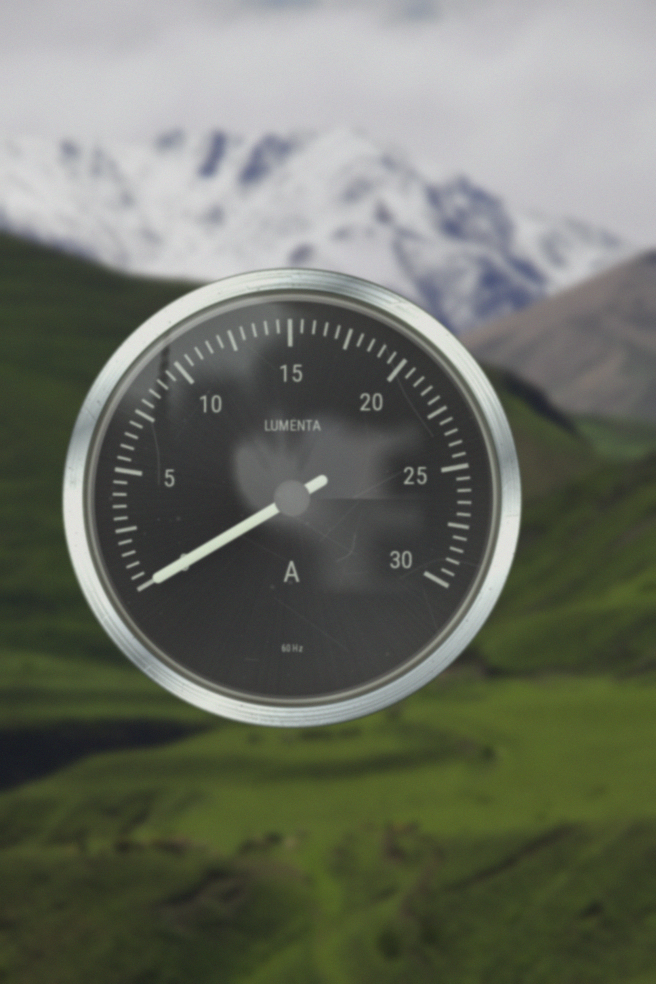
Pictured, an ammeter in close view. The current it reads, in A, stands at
0 A
